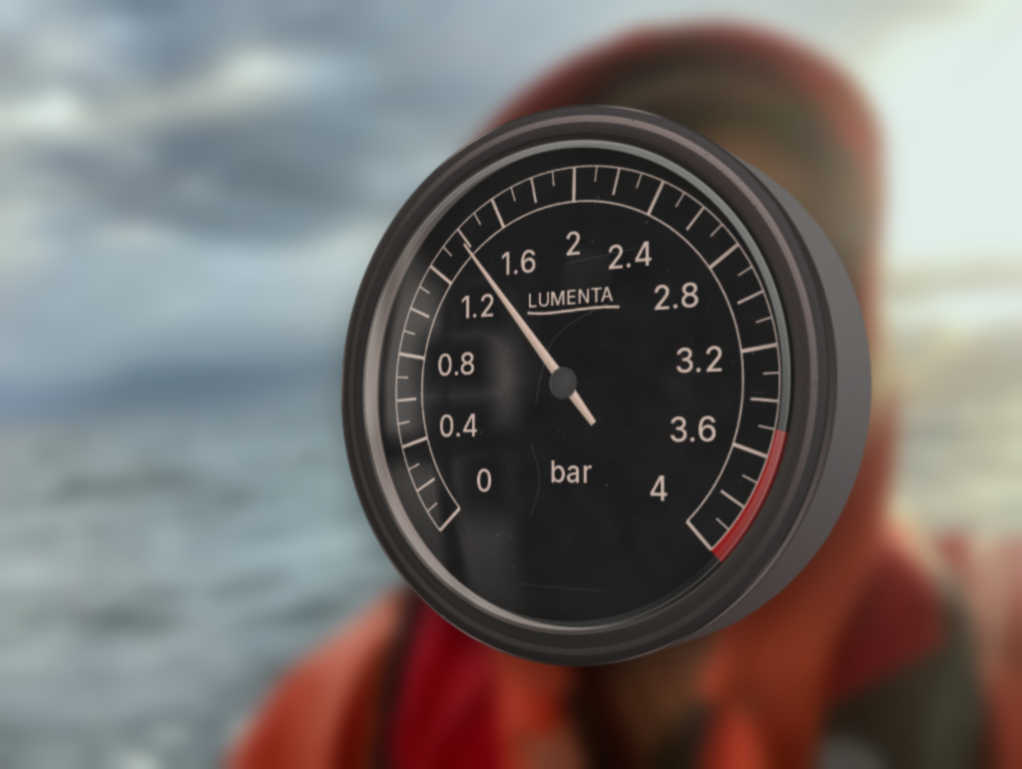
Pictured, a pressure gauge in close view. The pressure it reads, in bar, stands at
1.4 bar
